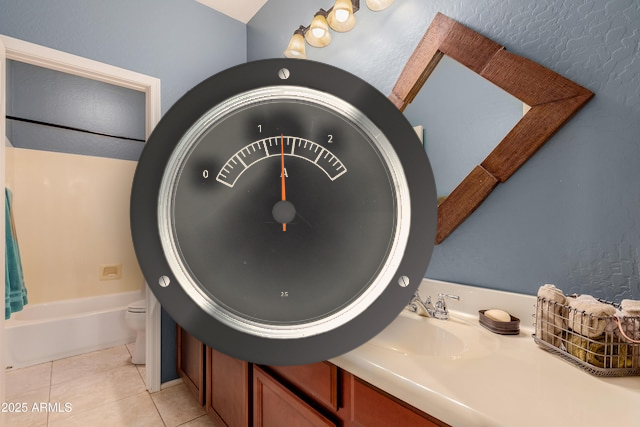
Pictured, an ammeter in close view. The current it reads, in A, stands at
1.3 A
